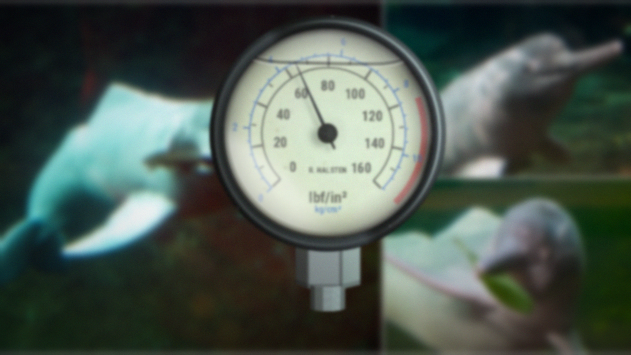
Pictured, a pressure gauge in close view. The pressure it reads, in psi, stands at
65 psi
